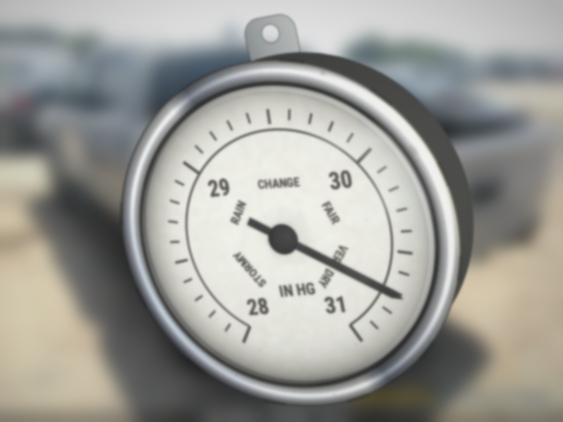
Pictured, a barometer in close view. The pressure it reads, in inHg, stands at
30.7 inHg
